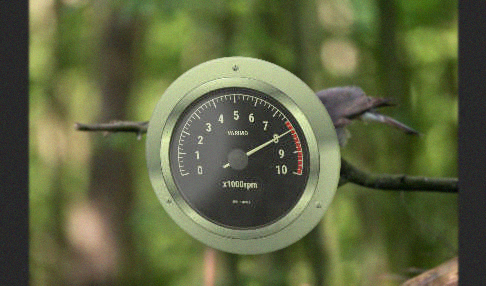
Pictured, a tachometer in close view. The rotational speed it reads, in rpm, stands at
8000 rpm
